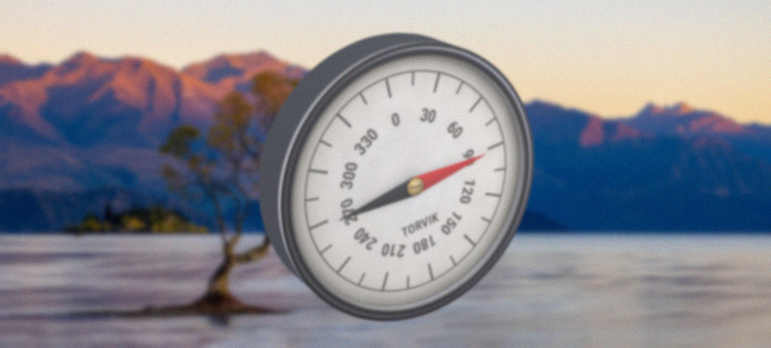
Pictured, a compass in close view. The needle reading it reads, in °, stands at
90 °
